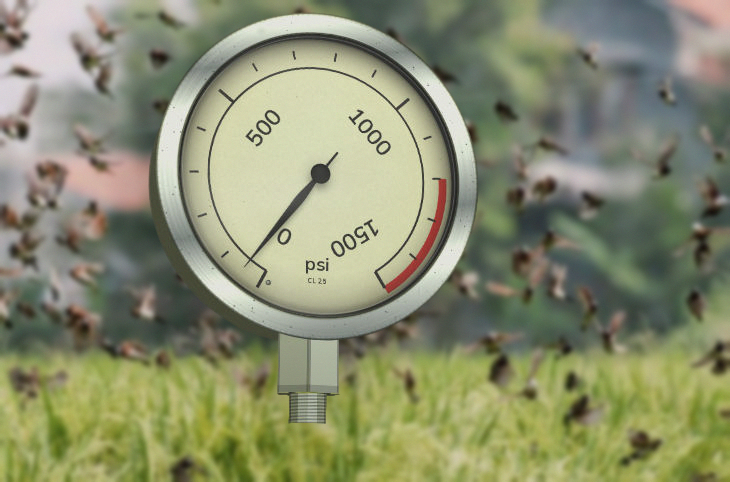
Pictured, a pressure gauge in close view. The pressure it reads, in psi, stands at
50 psi
